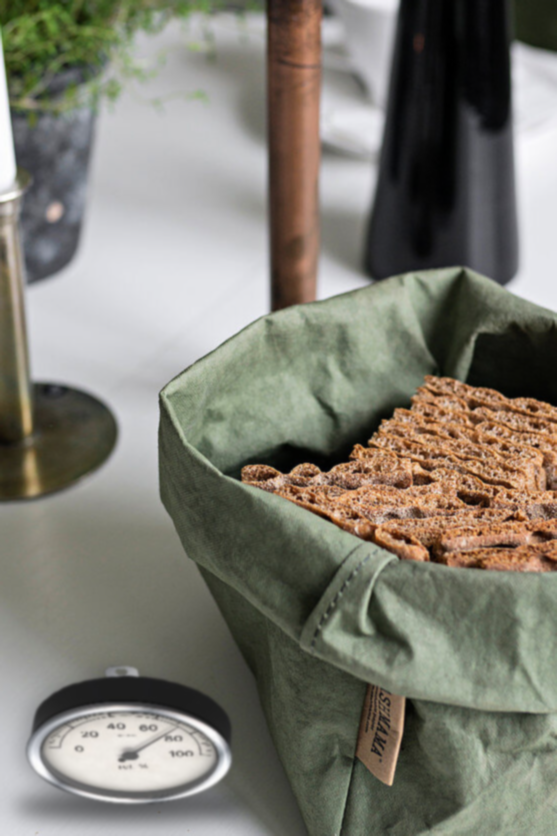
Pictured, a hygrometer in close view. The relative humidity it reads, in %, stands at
70 %
